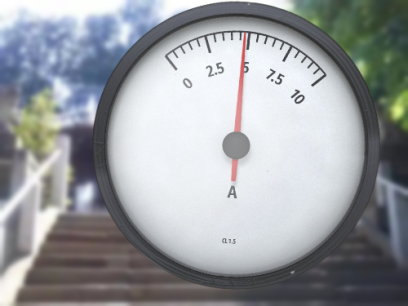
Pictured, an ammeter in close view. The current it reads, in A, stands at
4.75 A
